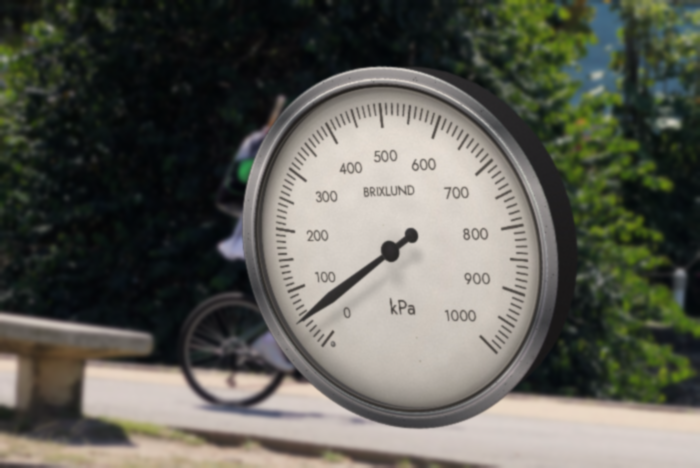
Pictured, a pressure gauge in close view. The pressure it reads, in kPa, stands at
50 kPa
